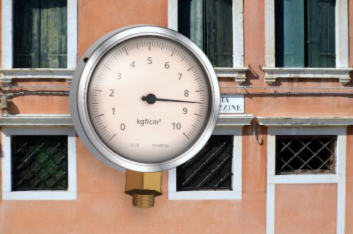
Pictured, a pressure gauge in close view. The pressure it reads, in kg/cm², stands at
8.5 kg/cm²
